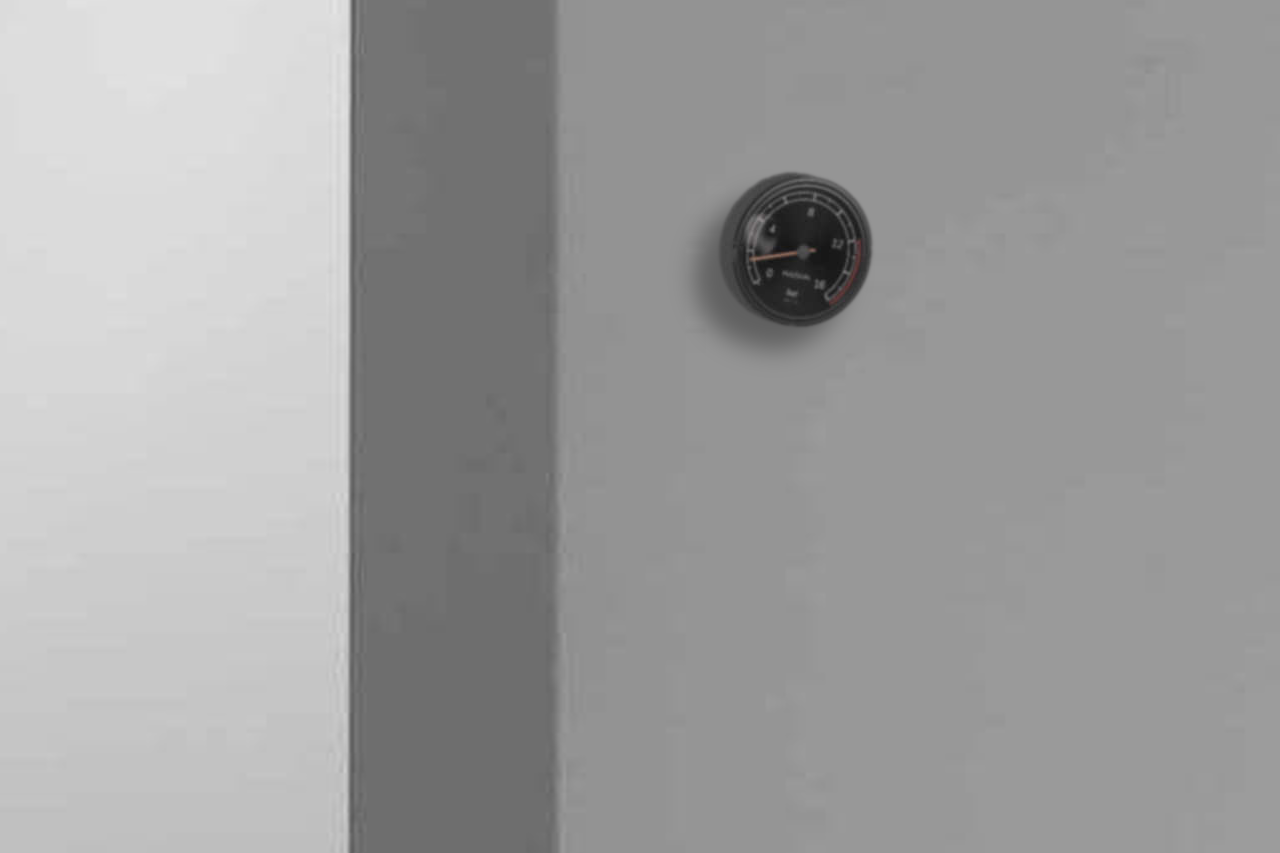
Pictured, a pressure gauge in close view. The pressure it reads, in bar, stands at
1.5 bar
